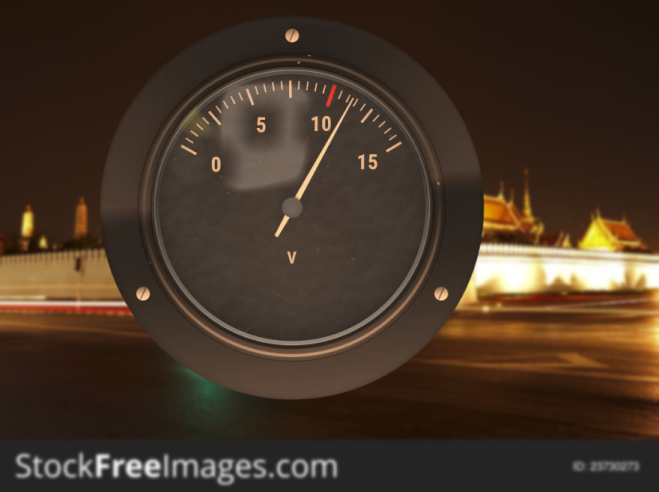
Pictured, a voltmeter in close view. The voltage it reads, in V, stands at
11.25 V
